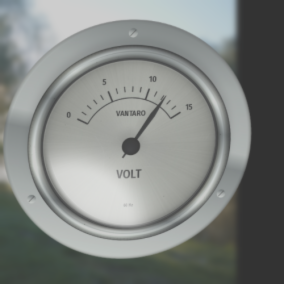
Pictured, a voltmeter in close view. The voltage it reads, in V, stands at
12 V
